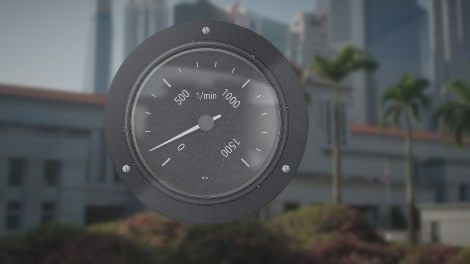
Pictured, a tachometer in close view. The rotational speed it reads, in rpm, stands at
100 rpm
